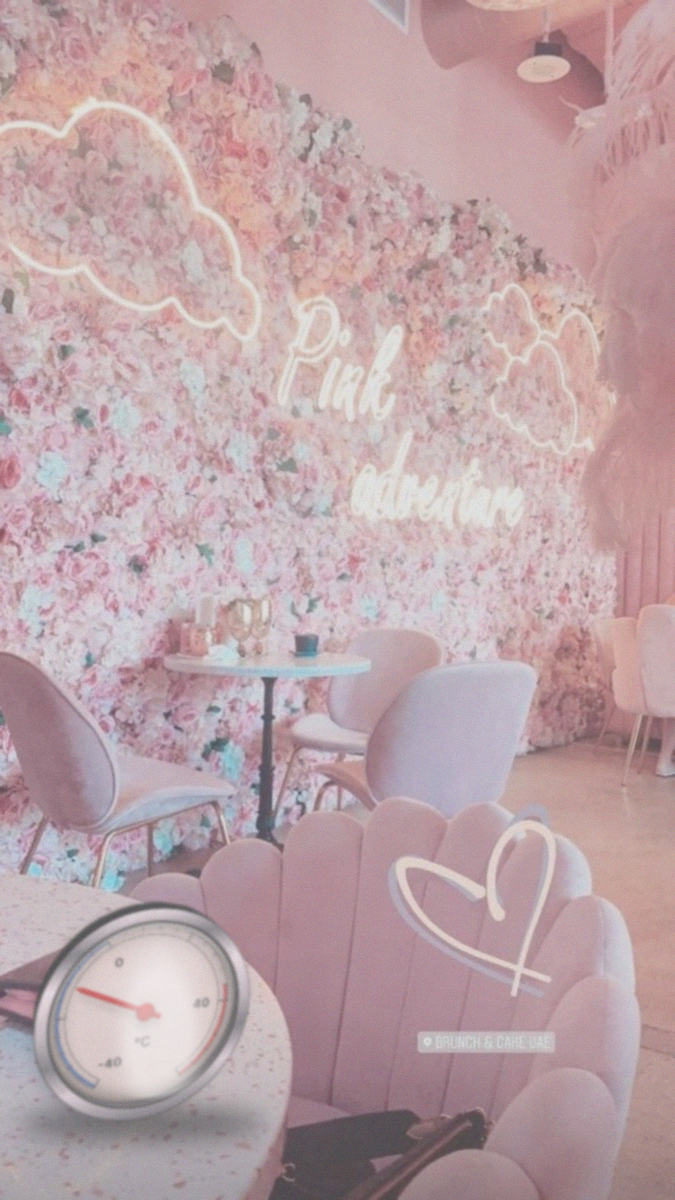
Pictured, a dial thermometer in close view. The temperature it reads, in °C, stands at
-12 °C
